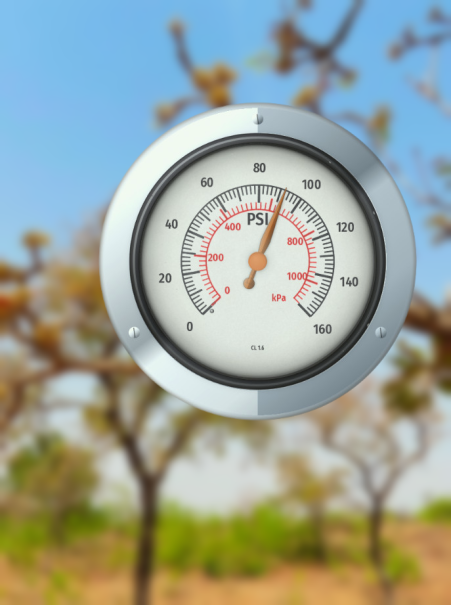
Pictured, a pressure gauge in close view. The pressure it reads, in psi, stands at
92 psi
